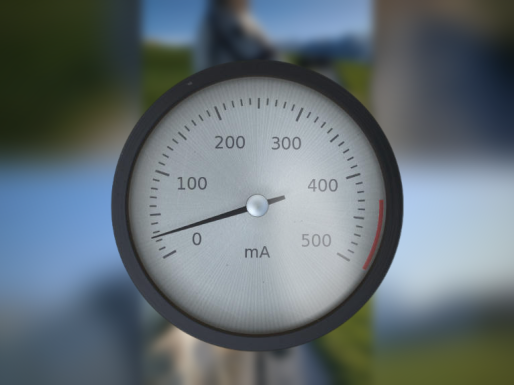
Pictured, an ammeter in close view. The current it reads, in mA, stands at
25 mA
